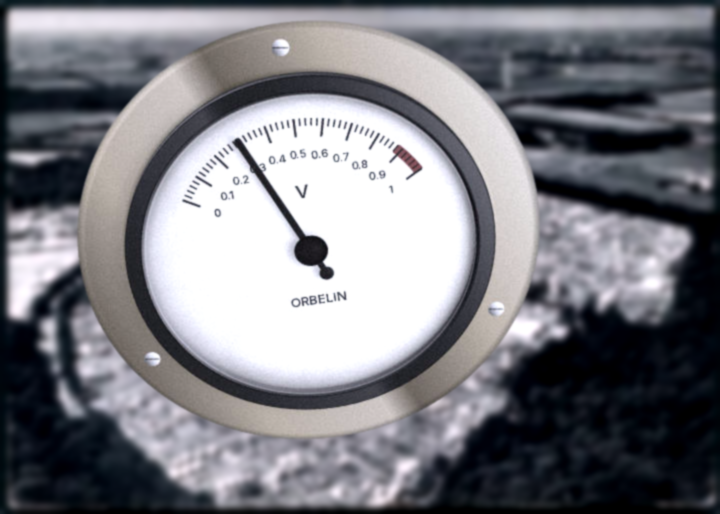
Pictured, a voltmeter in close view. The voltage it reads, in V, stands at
0.3 V
